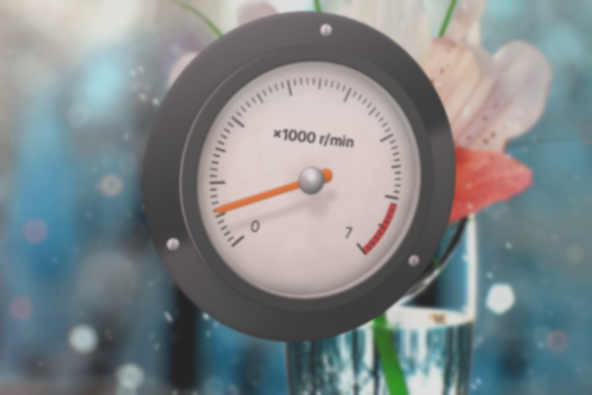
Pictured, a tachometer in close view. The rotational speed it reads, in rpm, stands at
600 rpm
